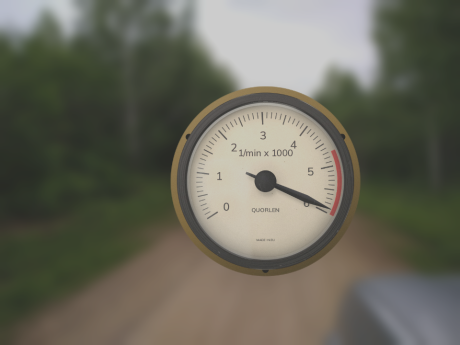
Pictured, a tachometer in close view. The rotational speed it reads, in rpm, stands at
5900 rpm
